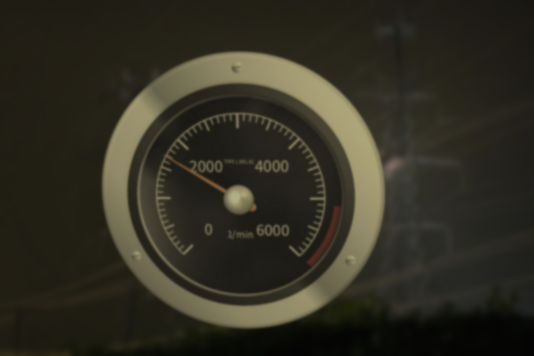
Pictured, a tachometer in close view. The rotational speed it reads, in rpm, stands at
1700 rpm
